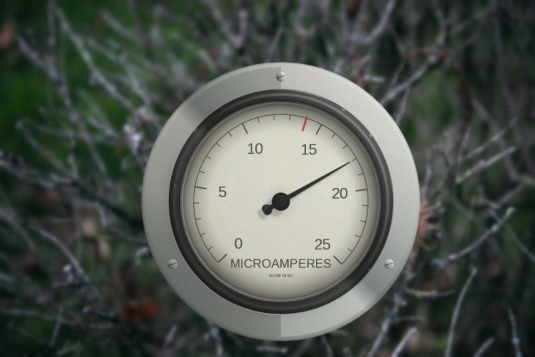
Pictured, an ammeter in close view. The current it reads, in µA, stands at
18 µA
